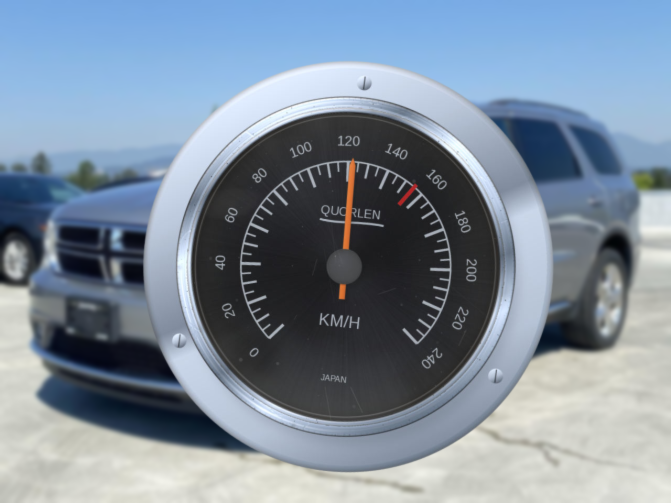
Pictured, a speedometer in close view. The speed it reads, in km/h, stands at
122.5 km/h
